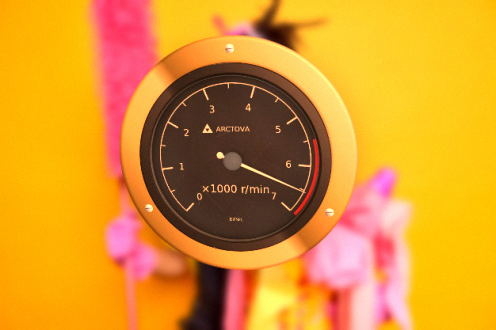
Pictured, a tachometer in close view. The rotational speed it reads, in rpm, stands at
6500 rpm
